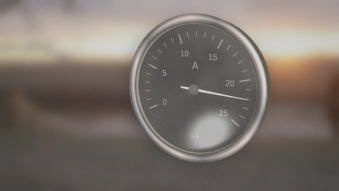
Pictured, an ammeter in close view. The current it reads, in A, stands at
22 A
